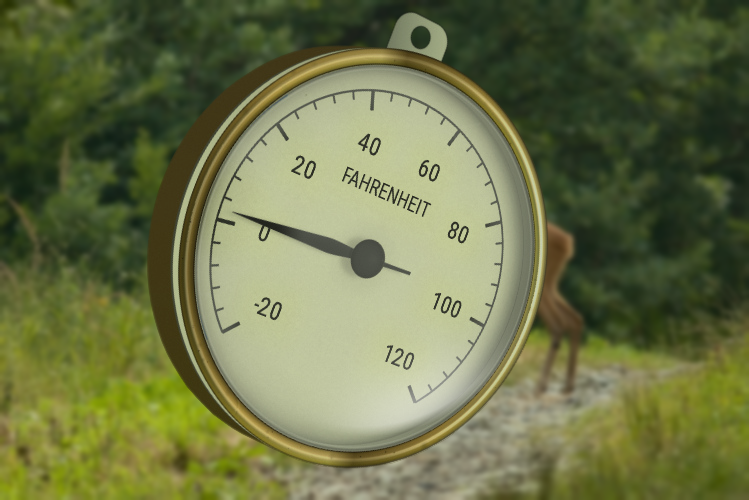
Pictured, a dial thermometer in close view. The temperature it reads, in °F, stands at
2 °F
